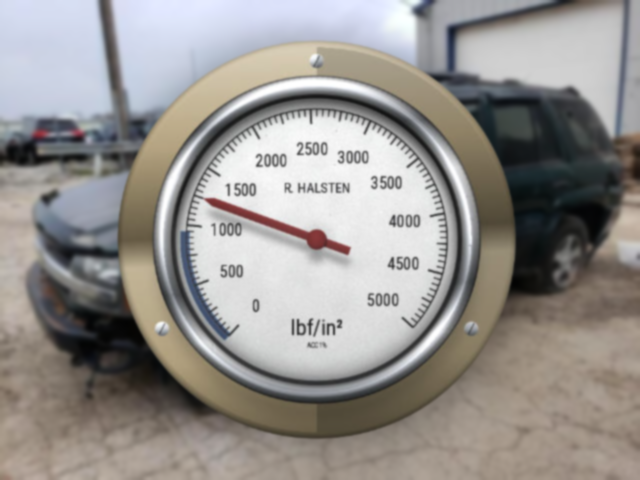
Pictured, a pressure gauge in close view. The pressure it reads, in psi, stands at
1250 psi
